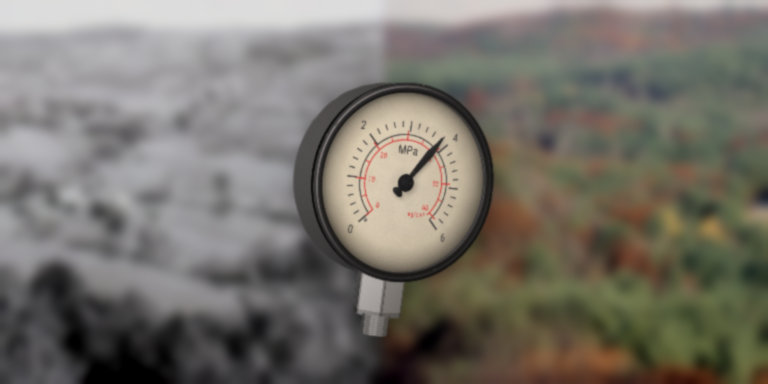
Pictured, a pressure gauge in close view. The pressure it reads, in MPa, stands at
3.8 MPa
